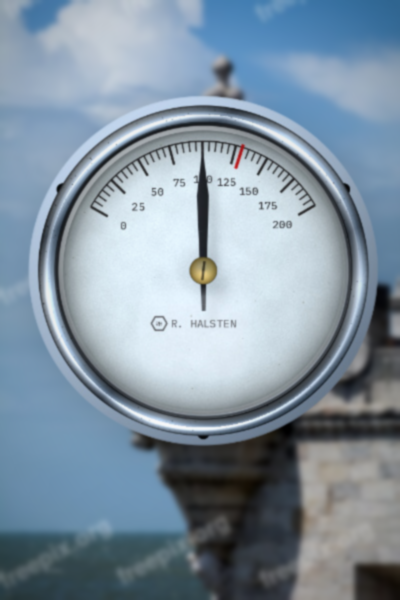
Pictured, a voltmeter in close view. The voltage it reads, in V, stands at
100 V
